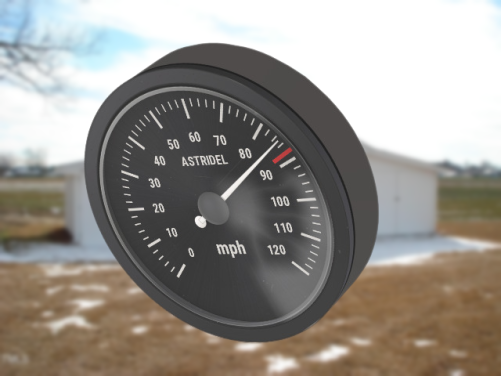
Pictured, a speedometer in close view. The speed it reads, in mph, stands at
85 mph
